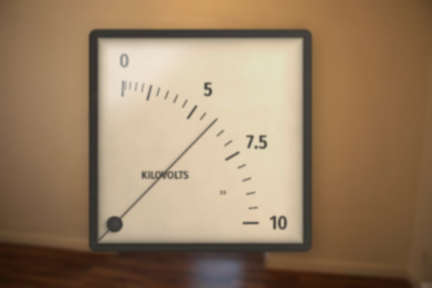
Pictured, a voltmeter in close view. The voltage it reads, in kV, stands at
6 kV
